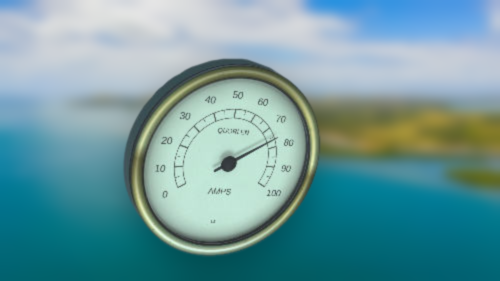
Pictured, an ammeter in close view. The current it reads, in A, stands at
75 A
